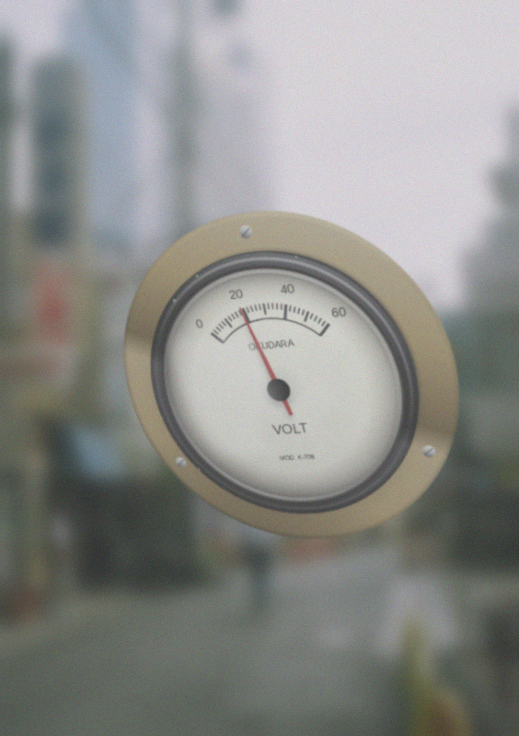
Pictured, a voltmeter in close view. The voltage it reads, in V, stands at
20 V
